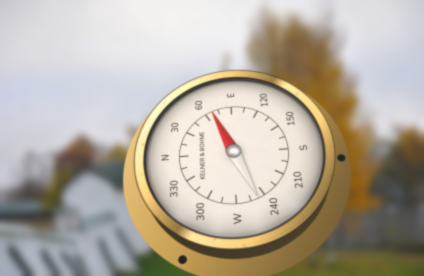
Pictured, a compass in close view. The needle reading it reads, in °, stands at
67.5 °
